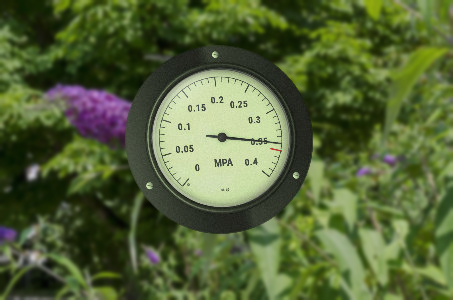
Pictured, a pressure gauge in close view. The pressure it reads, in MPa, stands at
0.35 MPa
